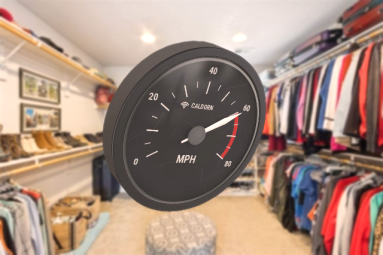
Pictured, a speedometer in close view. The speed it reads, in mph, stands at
60 mph
